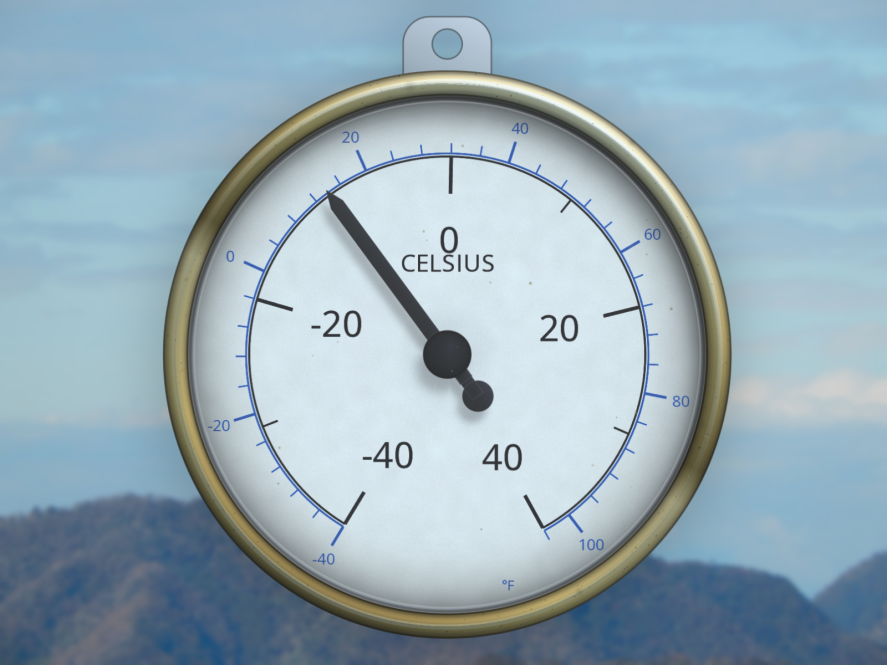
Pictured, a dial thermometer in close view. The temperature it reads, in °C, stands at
-10 °C
